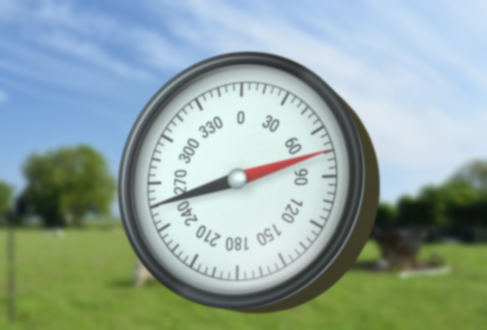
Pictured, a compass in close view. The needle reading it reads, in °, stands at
75 °
